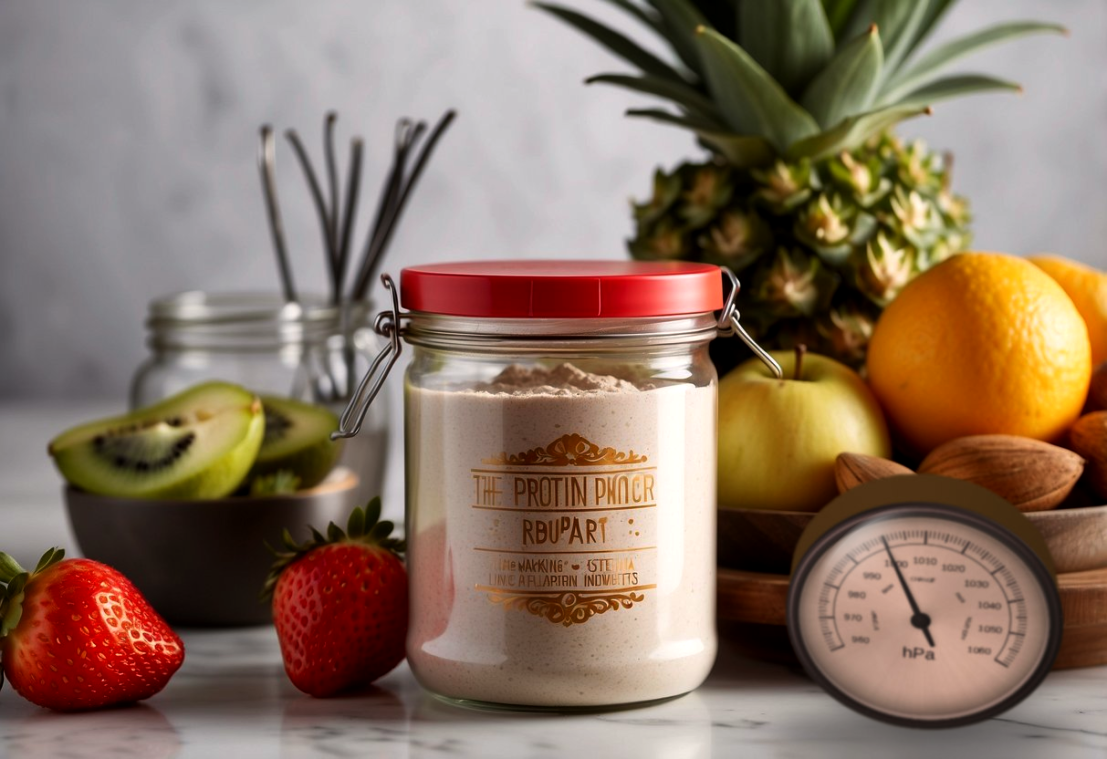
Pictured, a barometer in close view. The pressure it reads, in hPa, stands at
1000 hPa
